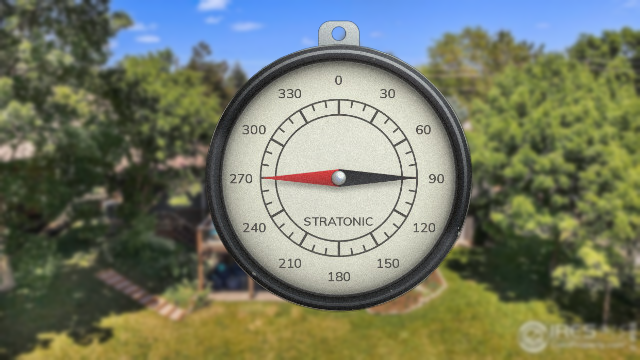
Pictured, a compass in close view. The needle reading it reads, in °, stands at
270 °
